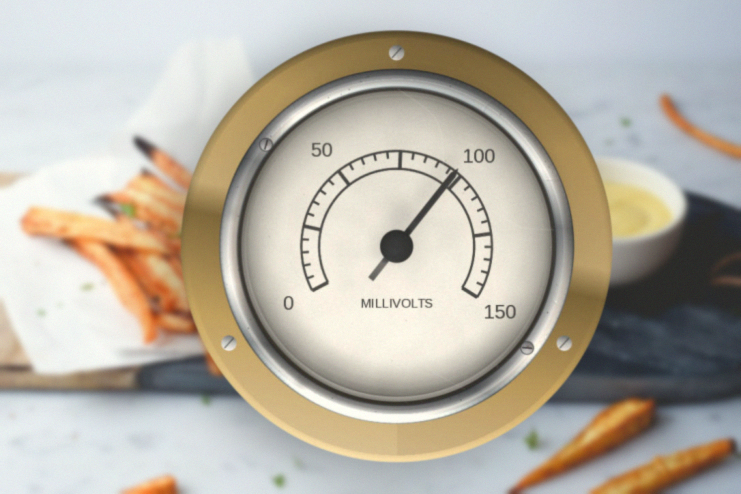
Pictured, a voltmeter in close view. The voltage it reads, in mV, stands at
97.5 mV
